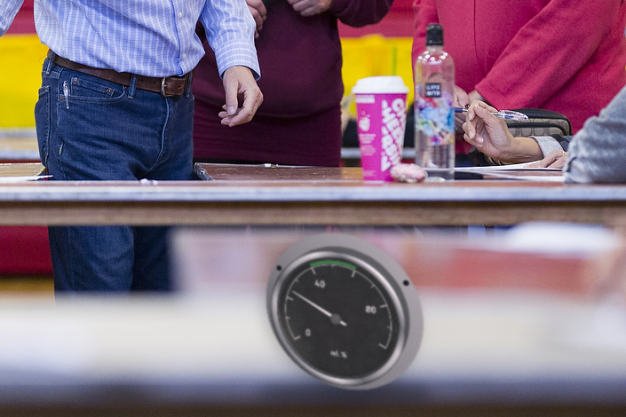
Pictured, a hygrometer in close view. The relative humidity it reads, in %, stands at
25 %
